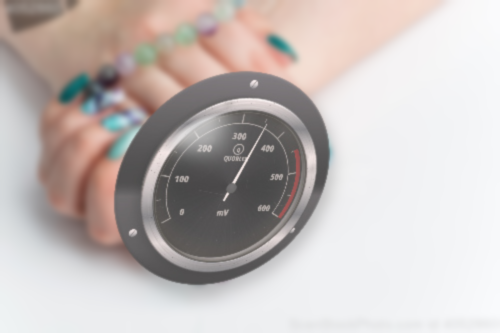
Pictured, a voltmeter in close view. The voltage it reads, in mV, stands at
350 mV
